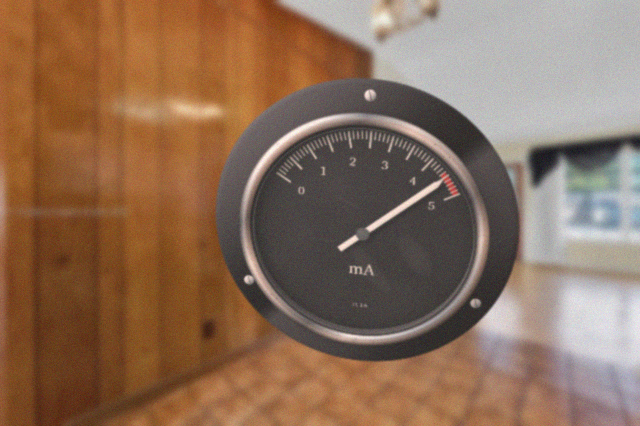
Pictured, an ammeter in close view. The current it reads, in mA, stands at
4.5 mA
